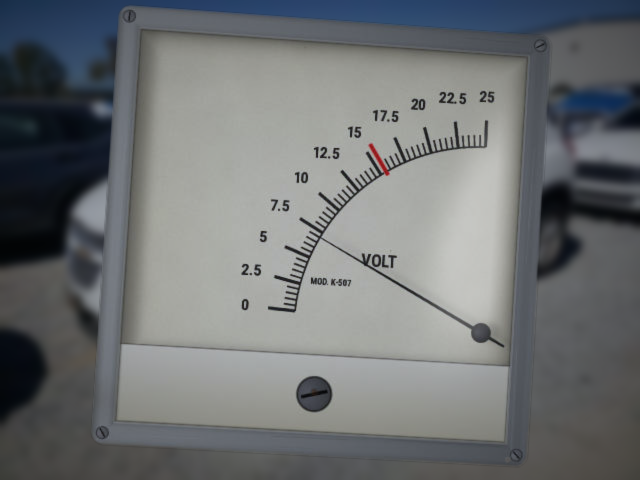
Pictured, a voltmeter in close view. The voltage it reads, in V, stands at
7 V
